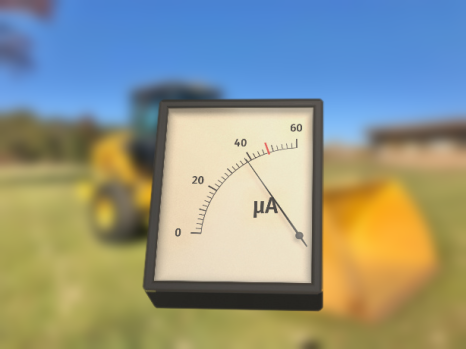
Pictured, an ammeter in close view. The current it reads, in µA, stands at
38 µA
